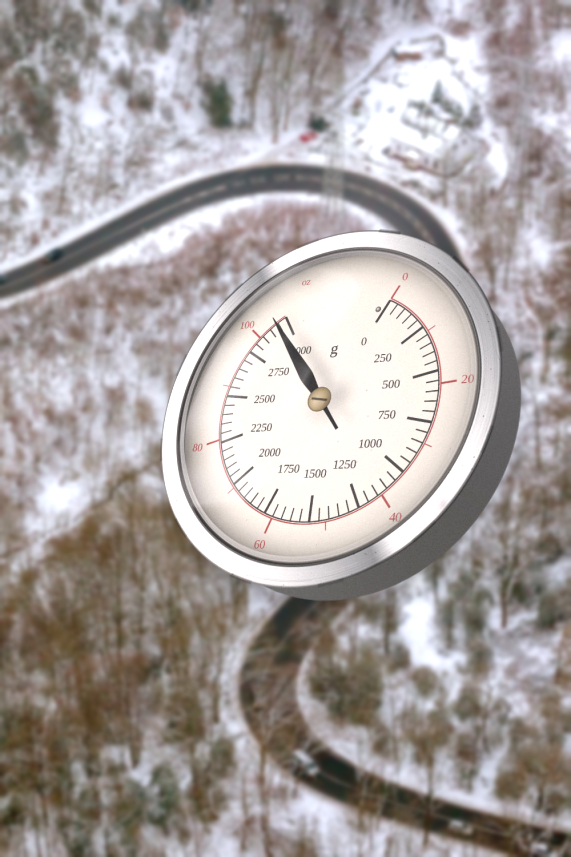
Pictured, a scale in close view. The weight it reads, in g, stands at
2950 g
